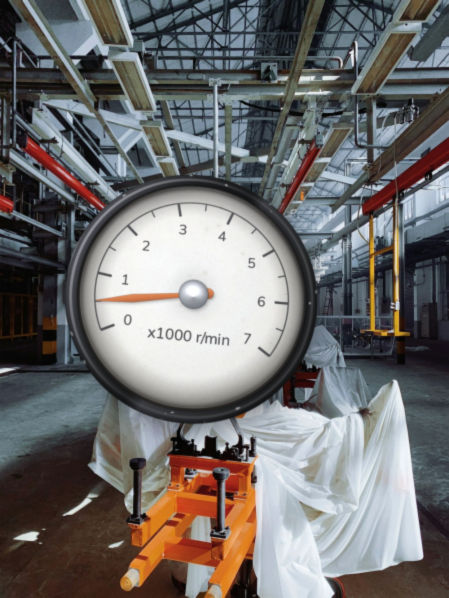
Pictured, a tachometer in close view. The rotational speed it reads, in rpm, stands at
500 rpm
